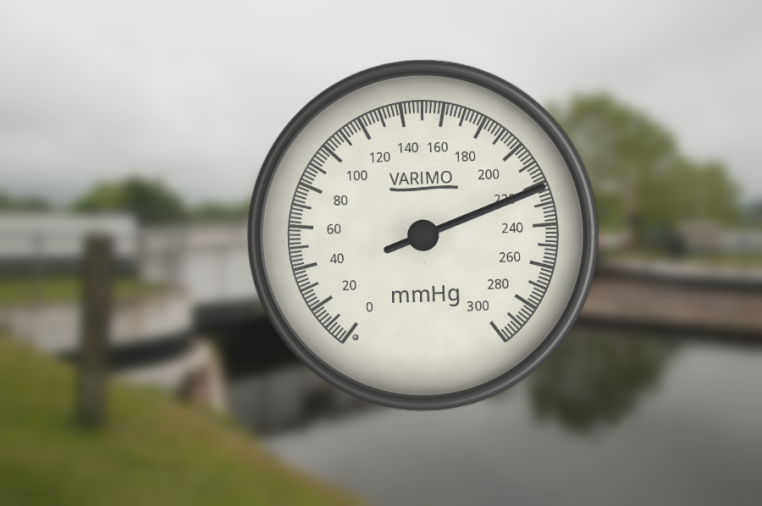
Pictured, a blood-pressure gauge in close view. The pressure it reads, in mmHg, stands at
222 mmHg
